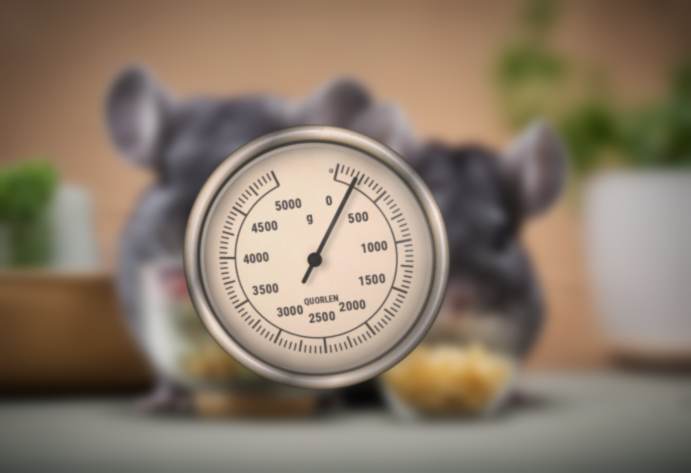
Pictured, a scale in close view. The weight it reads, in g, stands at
200 g
